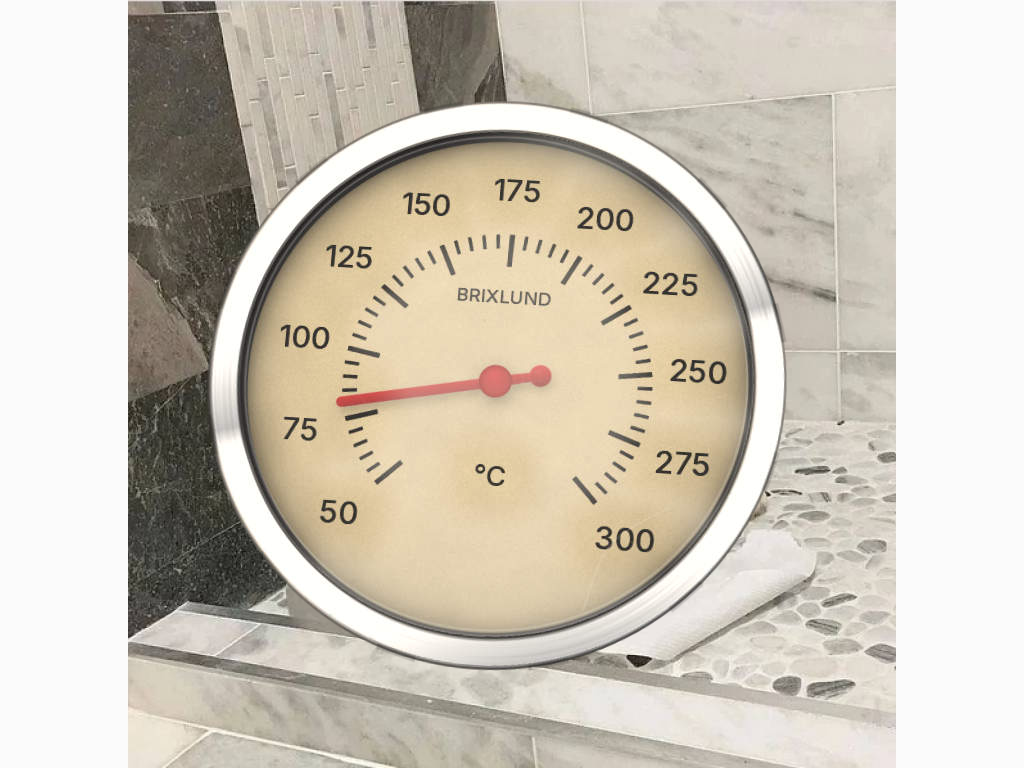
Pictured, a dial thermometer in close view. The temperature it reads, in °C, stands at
80 °C
